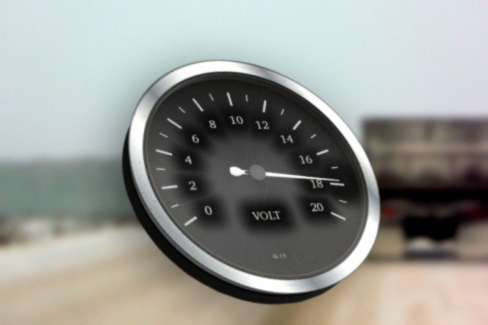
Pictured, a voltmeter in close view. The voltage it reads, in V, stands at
18 V
